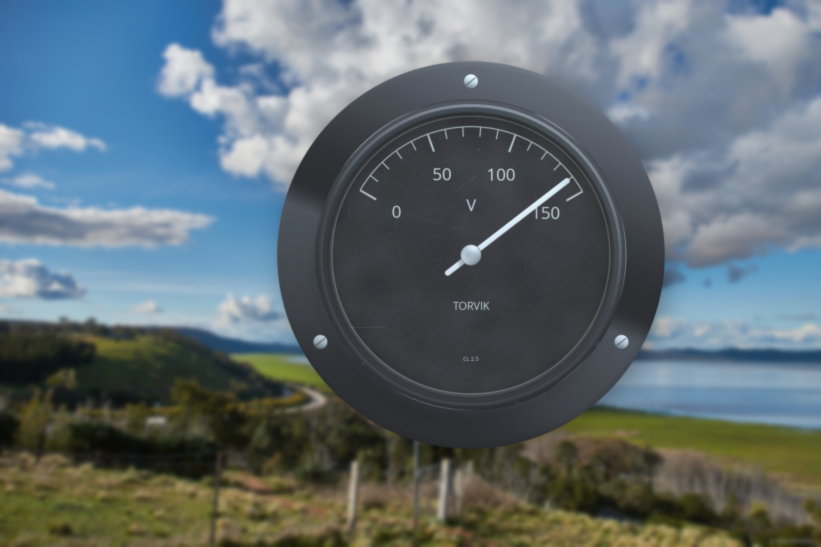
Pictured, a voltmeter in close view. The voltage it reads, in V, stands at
140 V
